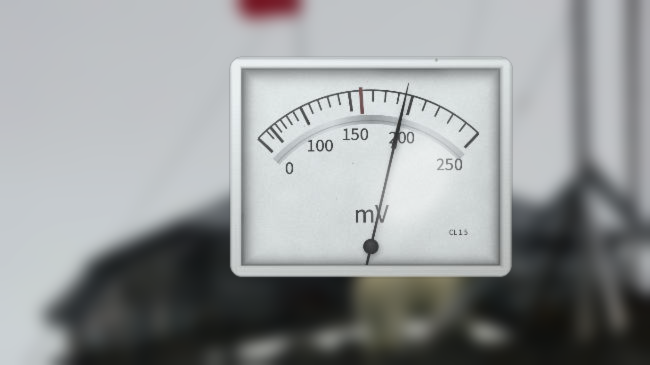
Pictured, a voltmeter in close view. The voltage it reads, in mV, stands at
195 mV
